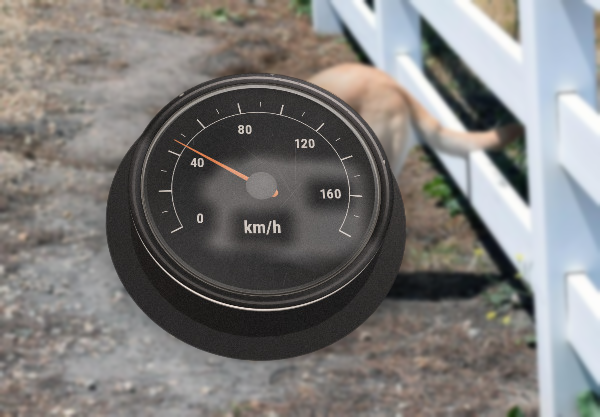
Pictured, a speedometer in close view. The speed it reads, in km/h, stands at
45 km/h
